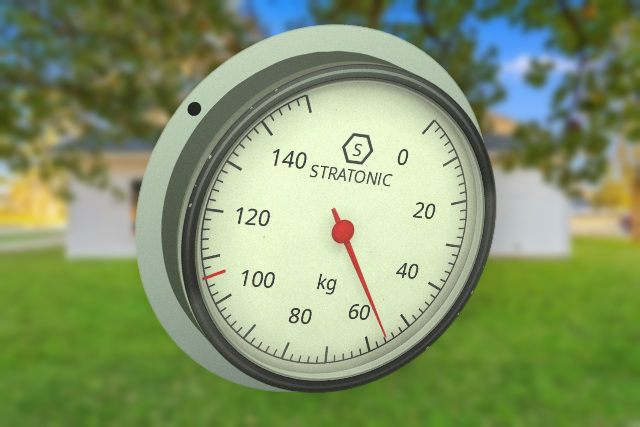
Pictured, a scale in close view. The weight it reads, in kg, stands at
56 kg
